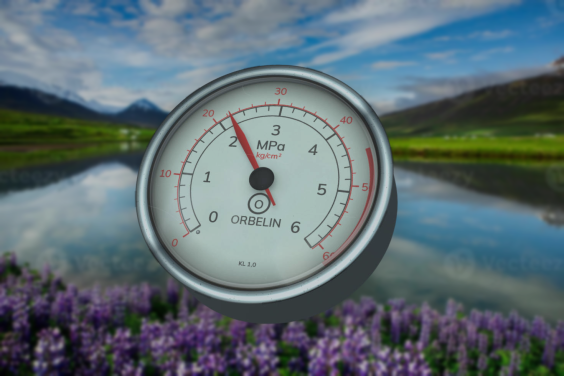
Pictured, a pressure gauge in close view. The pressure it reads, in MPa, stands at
2.2 MPa
